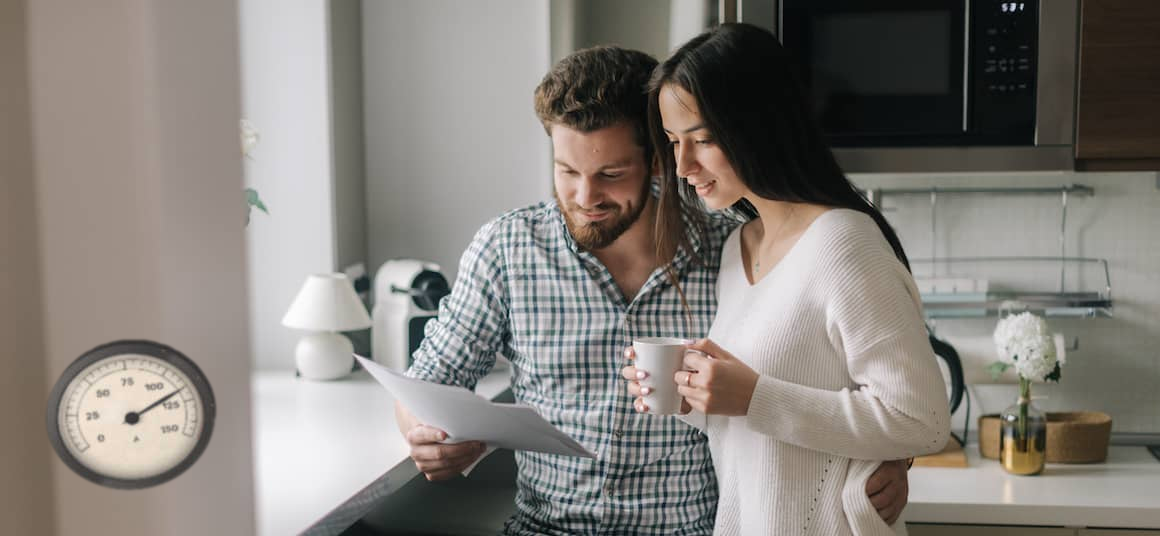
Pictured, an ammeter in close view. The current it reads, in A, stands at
115 A
